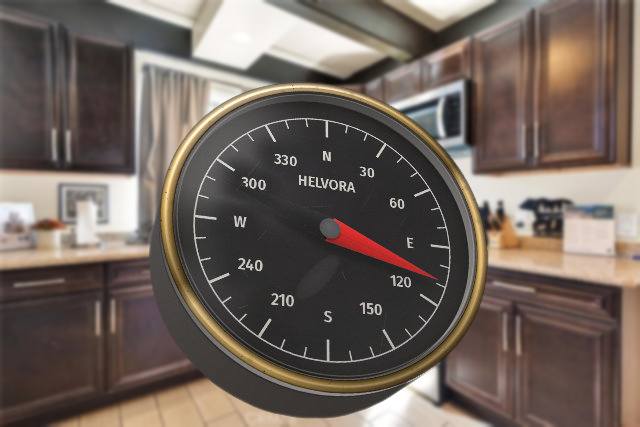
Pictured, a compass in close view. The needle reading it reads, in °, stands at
110 °
